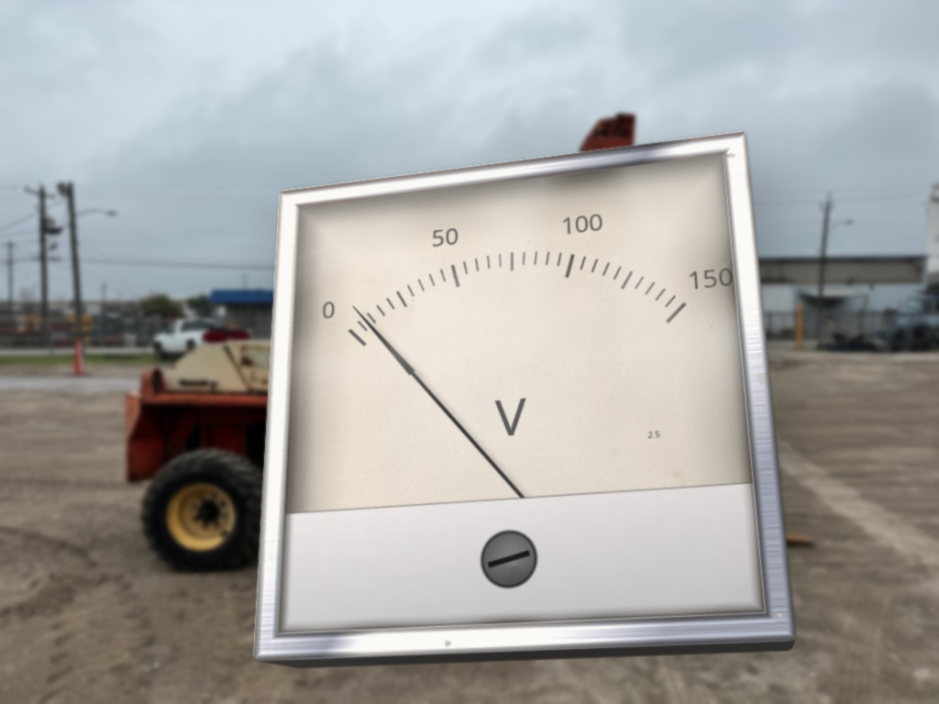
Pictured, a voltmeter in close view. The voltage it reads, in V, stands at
7.5 V
